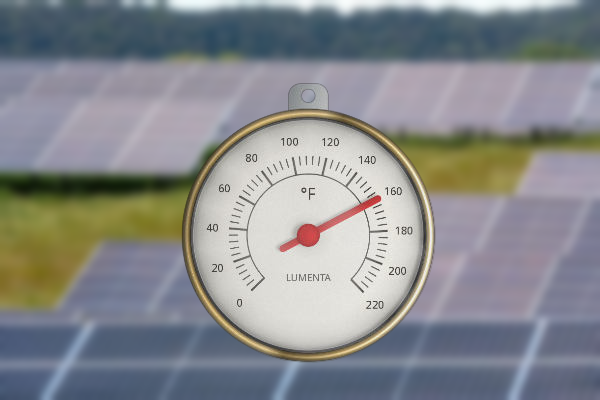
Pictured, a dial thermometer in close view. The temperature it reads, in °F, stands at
160 °F
